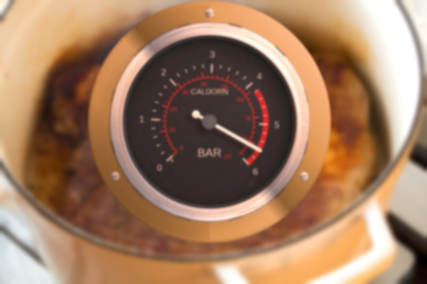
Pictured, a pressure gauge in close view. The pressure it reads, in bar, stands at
5.6 bar
